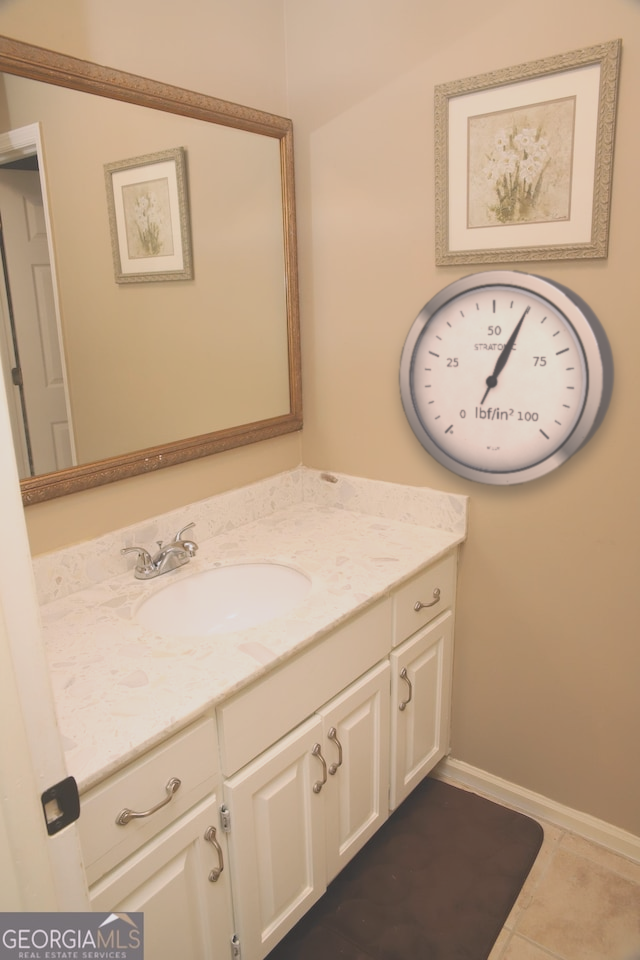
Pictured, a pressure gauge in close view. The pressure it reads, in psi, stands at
60 psi
